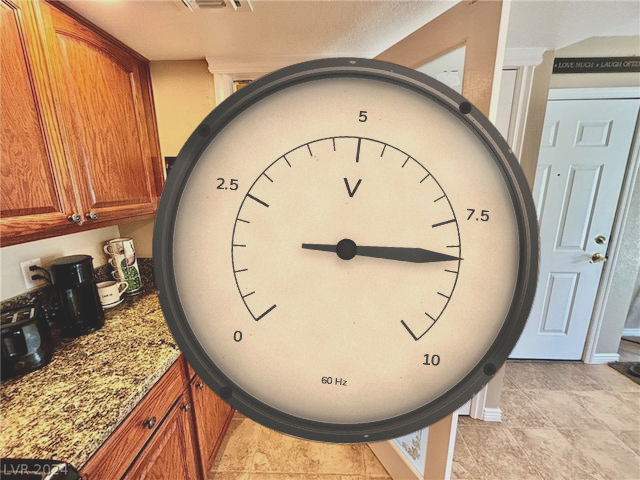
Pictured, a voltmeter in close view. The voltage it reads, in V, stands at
8.25 V
